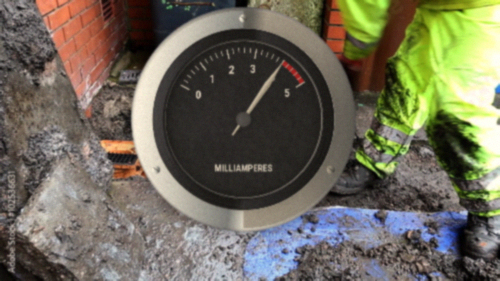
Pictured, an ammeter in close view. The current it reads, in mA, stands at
4 mA
